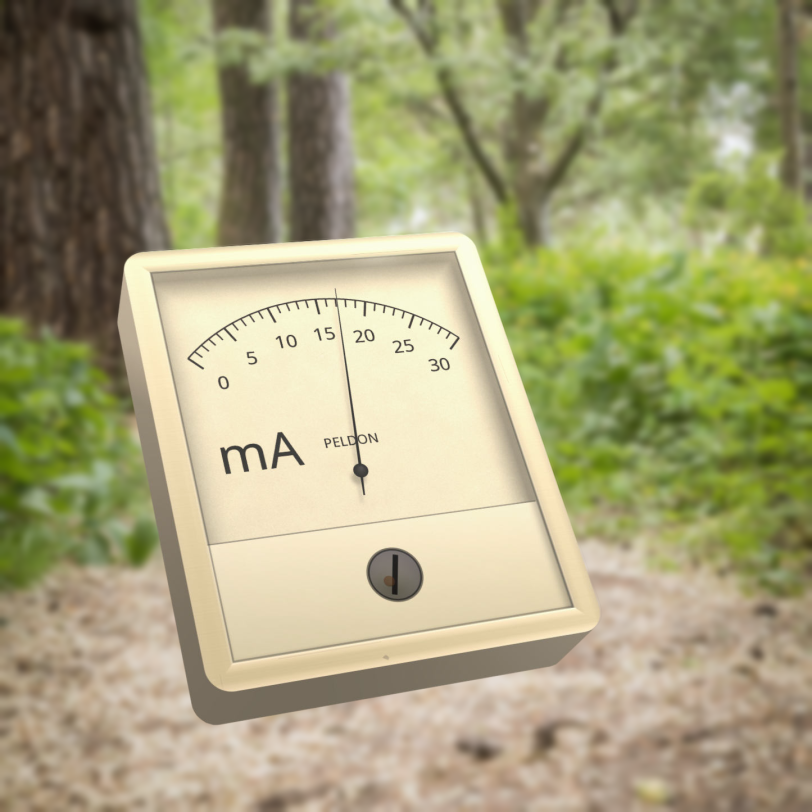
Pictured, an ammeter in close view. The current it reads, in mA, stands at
17 mA
